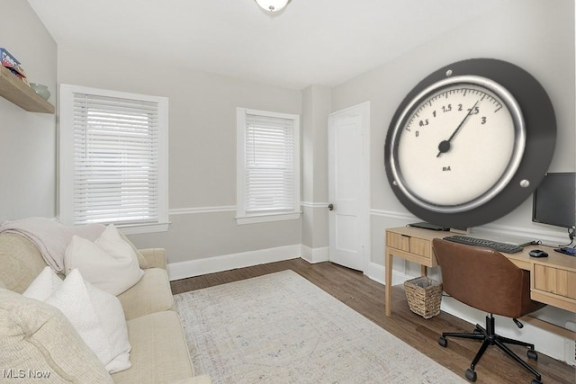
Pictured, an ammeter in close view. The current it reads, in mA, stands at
2.5 mA
